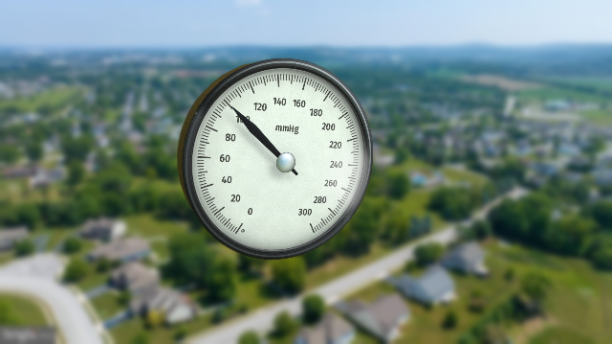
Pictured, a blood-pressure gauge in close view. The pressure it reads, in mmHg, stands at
100 mmHg
